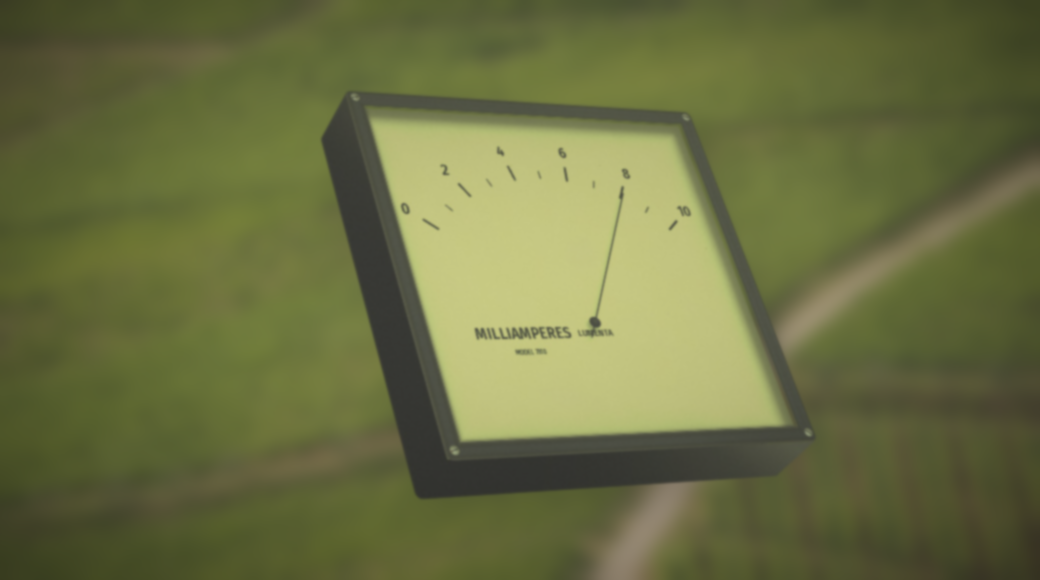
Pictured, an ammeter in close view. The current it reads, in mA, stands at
8 mA
